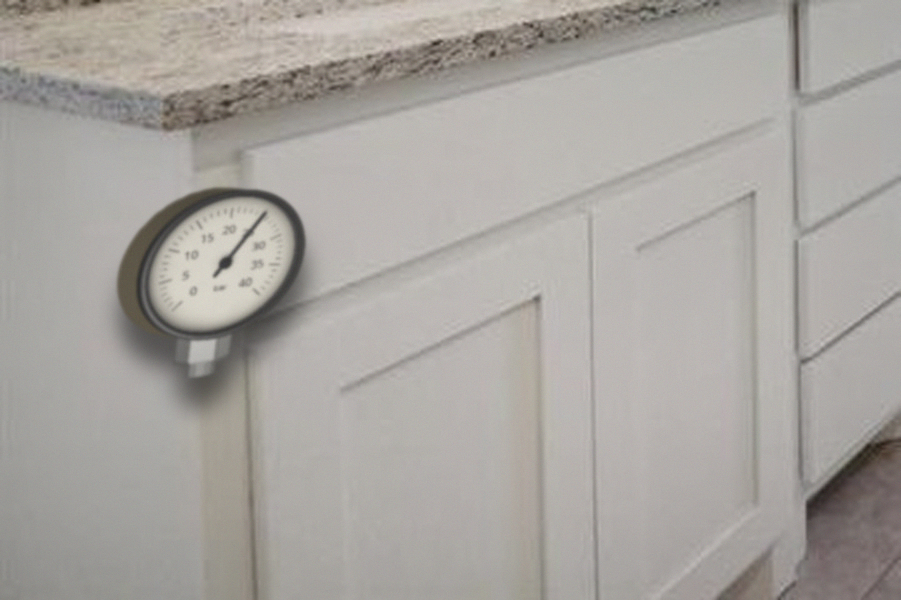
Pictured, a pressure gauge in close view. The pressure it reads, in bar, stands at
25 bar
